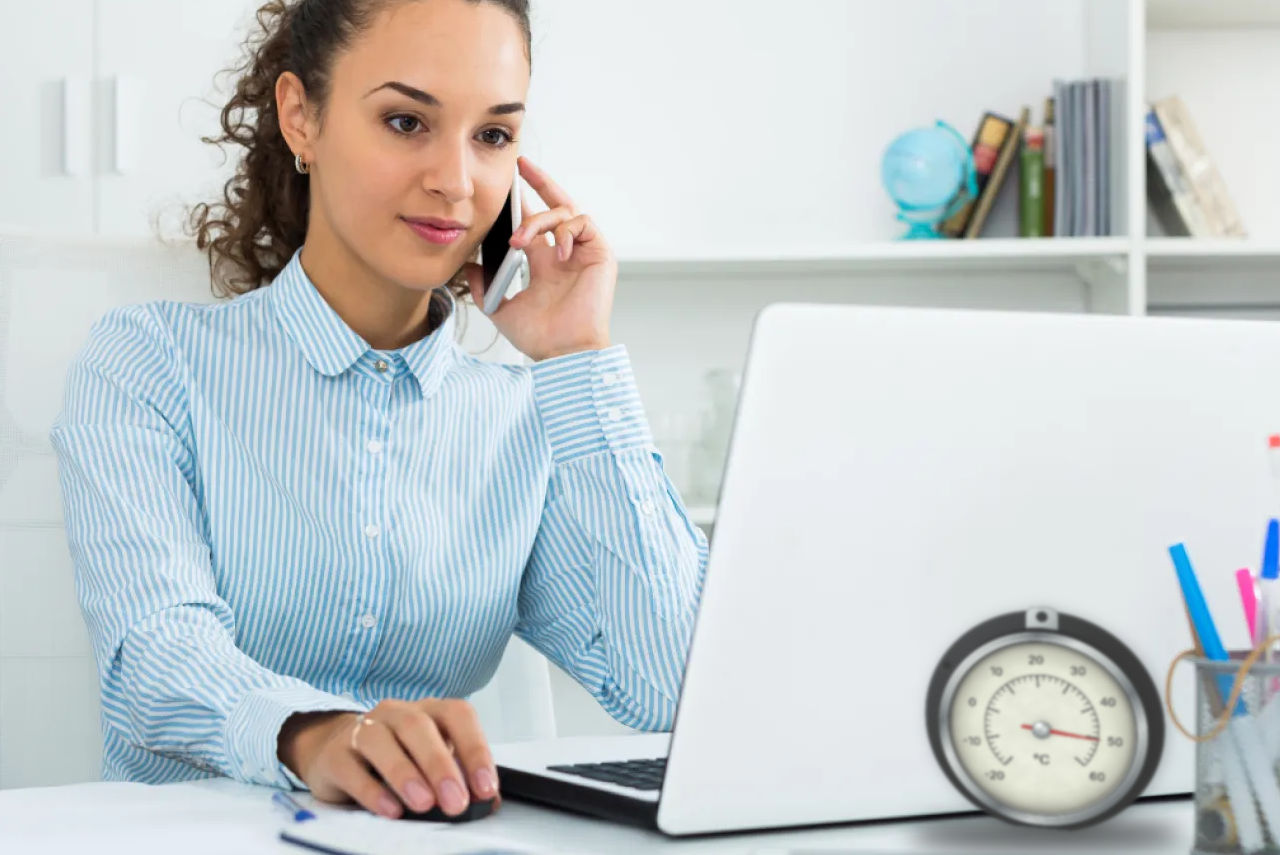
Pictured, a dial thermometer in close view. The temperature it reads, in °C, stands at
50 °C
